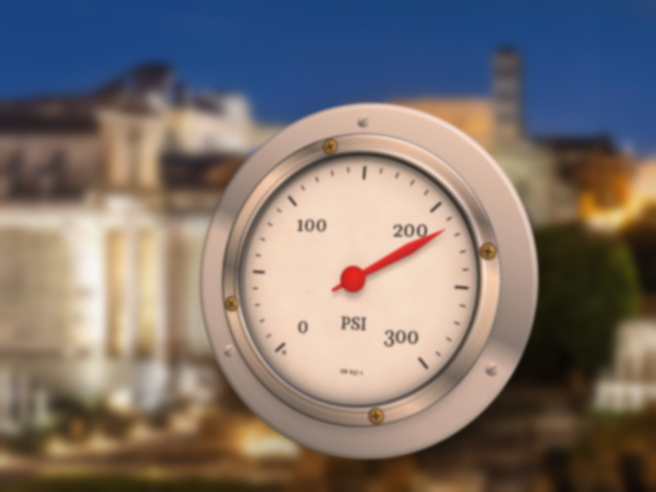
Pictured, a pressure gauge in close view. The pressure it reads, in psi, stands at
215 psi
